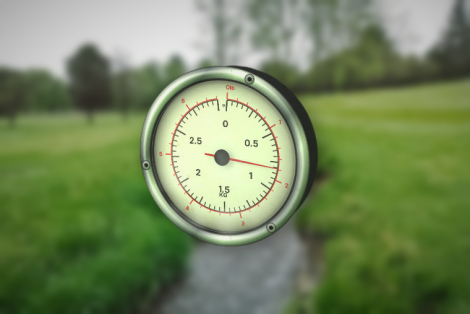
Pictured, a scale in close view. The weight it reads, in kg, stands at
0.8 kg
